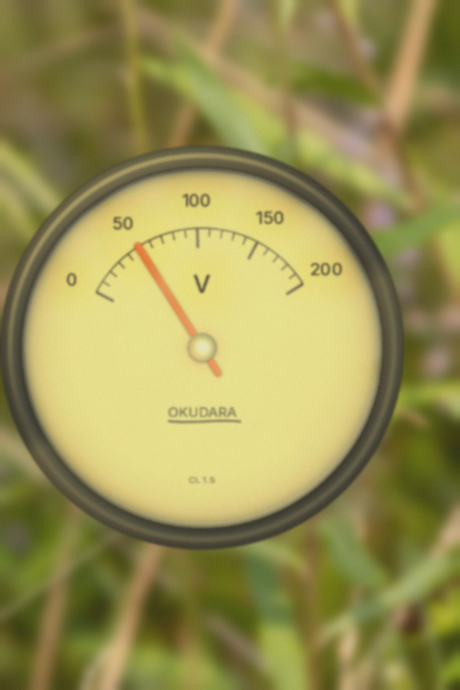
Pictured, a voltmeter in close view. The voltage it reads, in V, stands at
50 V
